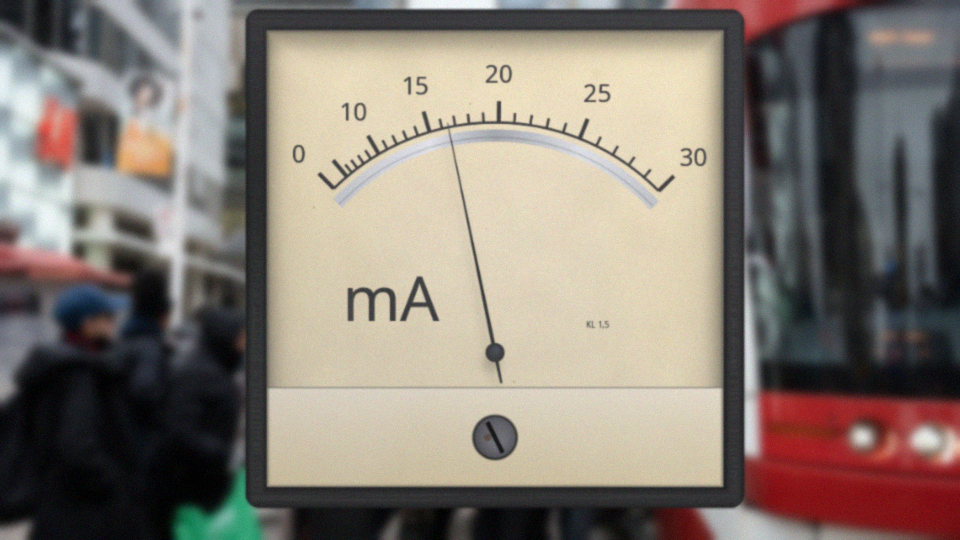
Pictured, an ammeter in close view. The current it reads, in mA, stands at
16.5 mA
